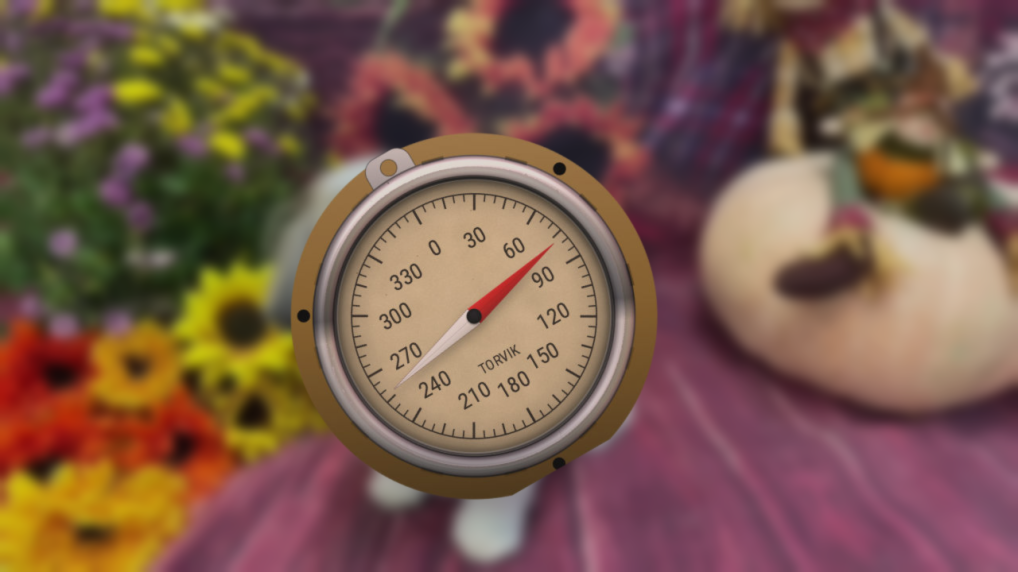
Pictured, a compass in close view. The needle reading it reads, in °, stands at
77.5 °
